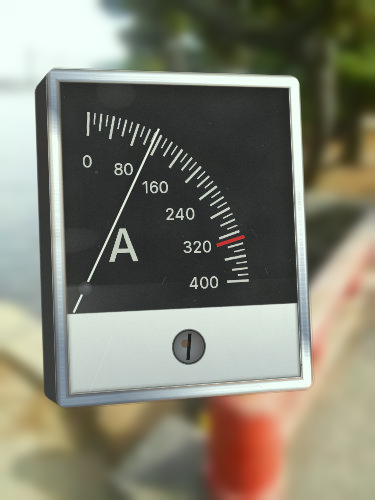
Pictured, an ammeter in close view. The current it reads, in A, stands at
110 A
